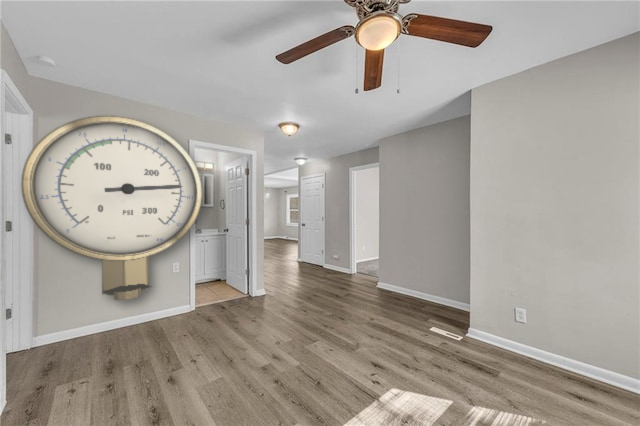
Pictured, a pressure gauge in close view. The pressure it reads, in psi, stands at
240 psi
